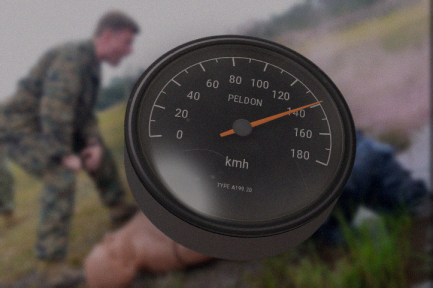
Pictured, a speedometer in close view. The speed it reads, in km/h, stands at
140 km/h
